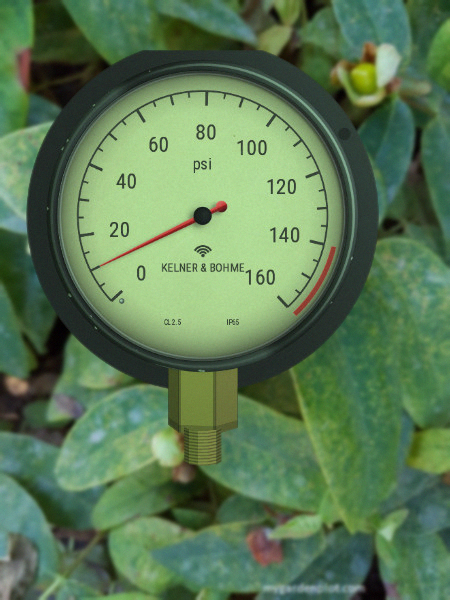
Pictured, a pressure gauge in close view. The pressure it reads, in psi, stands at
10 psi
